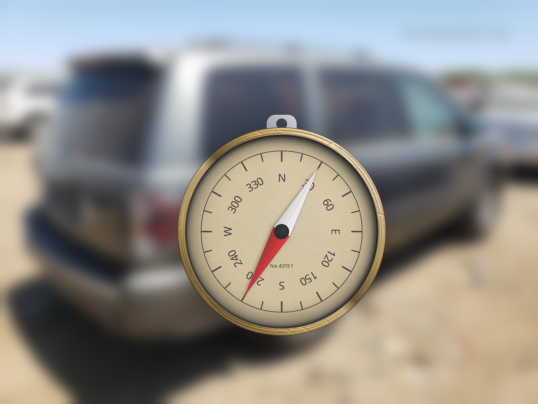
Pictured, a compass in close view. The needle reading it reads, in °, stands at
210 °
